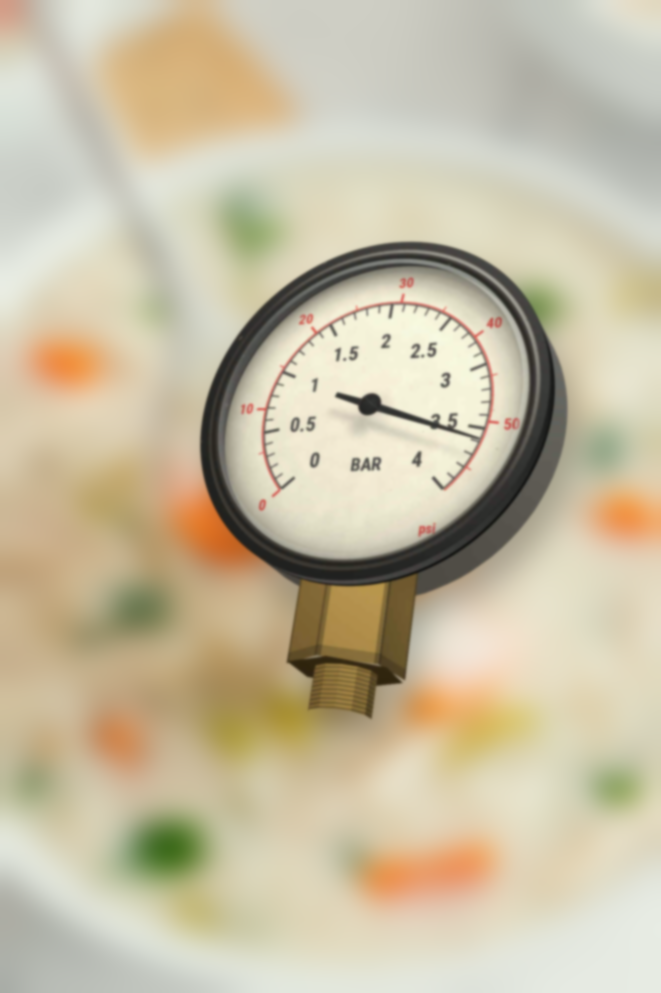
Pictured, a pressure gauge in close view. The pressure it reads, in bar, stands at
3.6 bar
